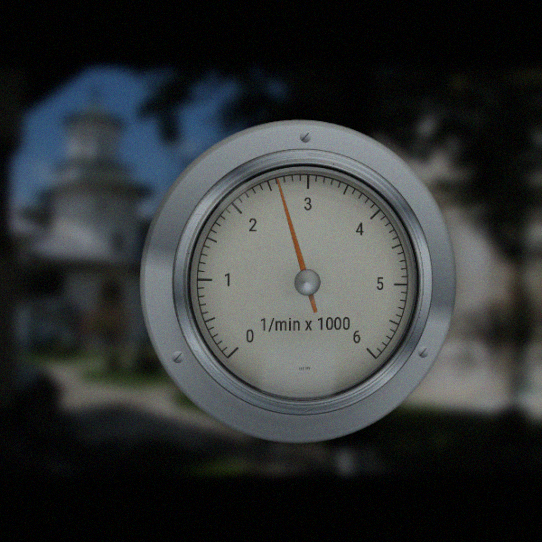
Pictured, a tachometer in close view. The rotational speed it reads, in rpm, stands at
2600 rpm
